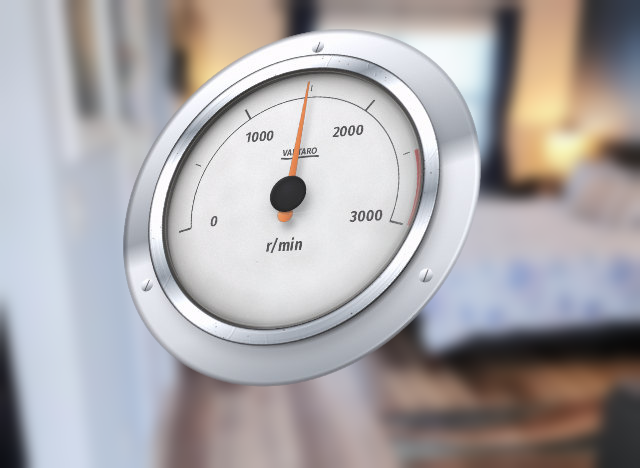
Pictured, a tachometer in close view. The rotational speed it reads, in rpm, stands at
1500 rpm
